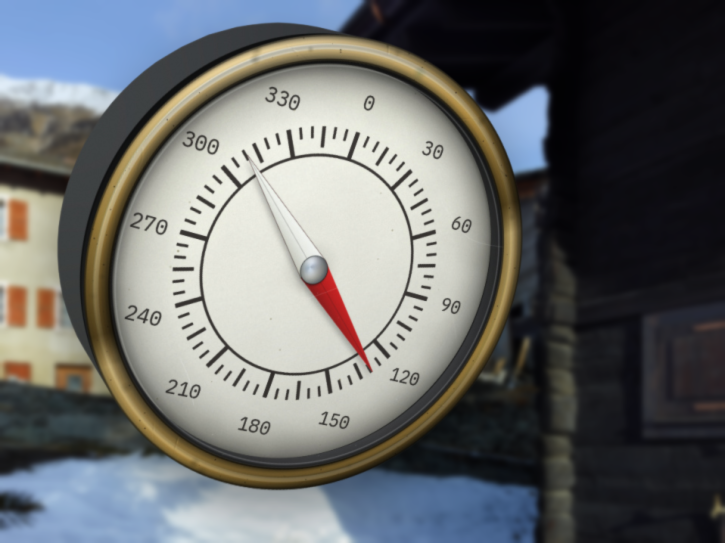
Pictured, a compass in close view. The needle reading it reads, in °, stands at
130 °
